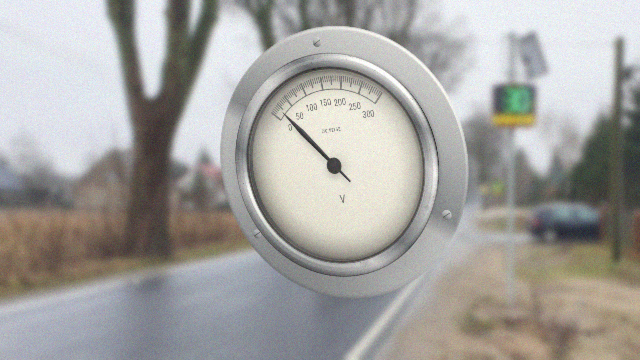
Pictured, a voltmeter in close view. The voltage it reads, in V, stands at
25 V
